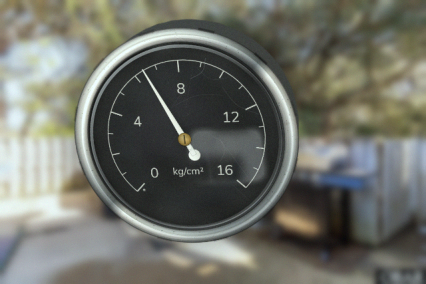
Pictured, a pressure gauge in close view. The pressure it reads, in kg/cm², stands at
6.5 kg/cm²
